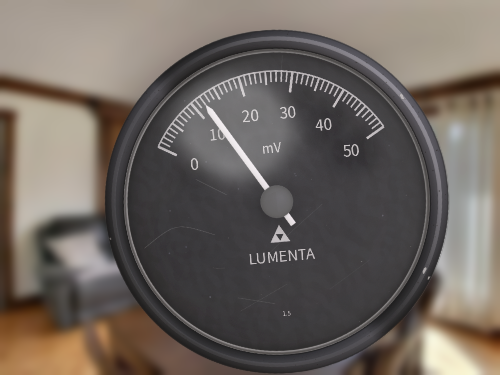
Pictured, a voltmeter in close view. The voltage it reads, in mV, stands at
12 mV
